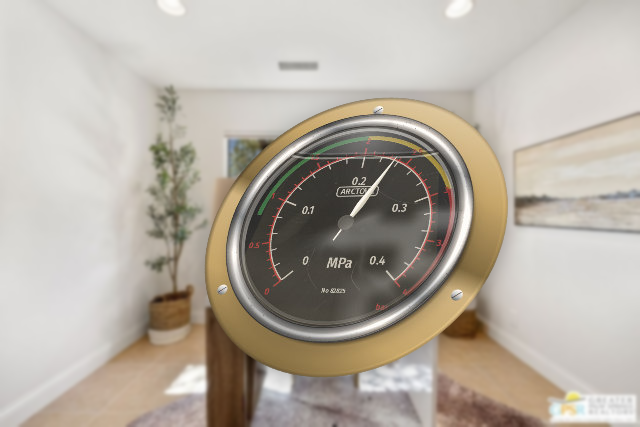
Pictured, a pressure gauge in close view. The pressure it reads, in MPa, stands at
0.24 MPa
